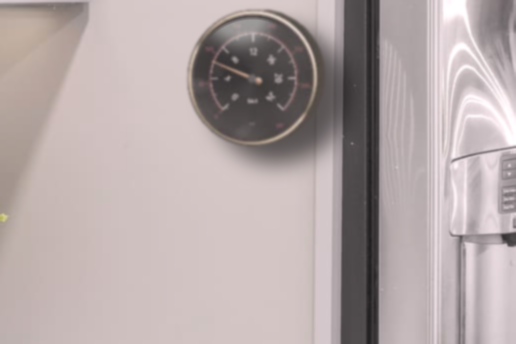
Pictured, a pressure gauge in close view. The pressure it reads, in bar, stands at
6 bar
